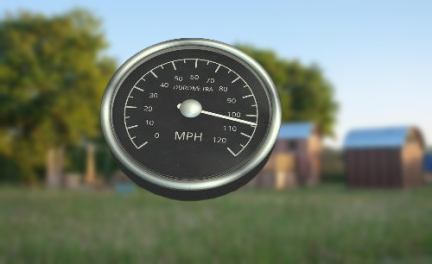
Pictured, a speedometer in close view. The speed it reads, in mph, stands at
105 mph
